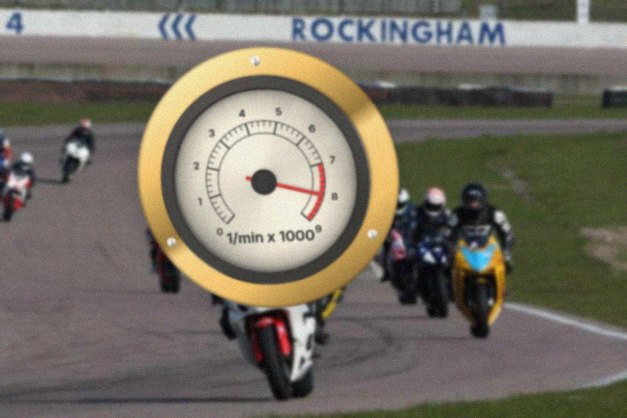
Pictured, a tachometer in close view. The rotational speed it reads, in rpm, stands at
8000 rpm
